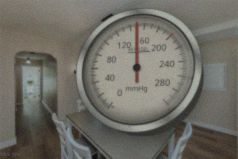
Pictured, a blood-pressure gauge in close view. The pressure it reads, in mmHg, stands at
150 mmHg
